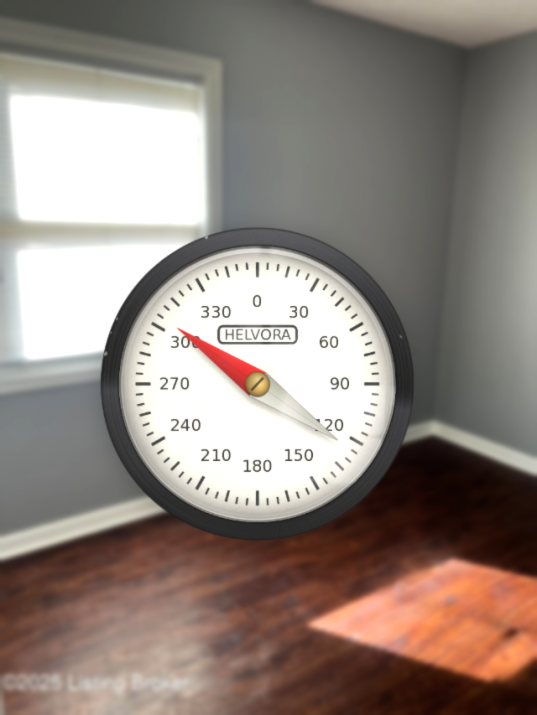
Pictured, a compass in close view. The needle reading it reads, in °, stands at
305 °
